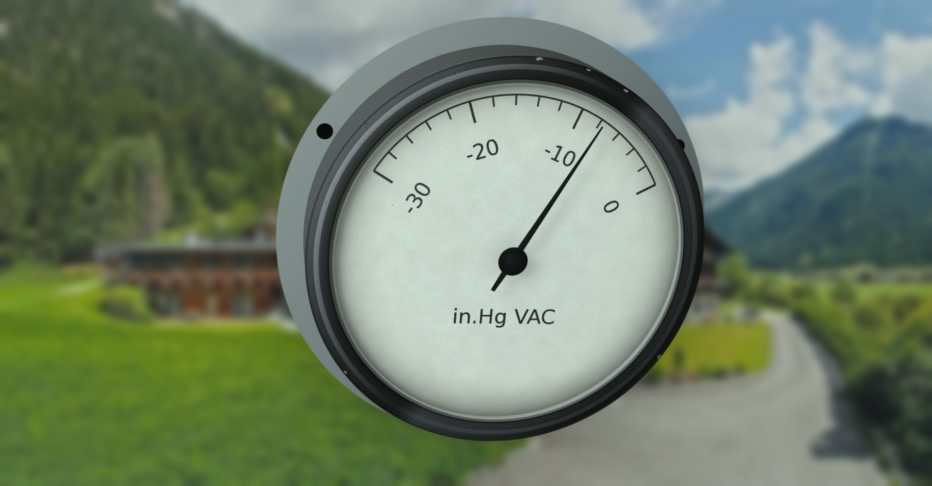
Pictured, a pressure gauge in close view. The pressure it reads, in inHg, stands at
-8 inHg
